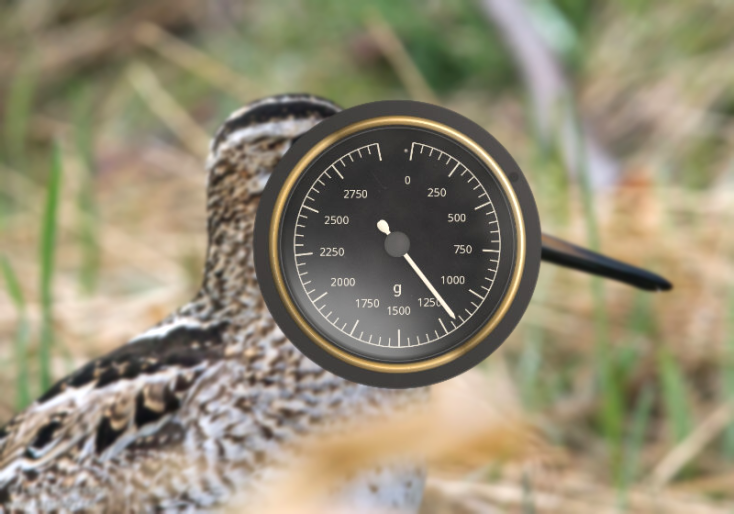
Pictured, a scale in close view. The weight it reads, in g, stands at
1175 g
